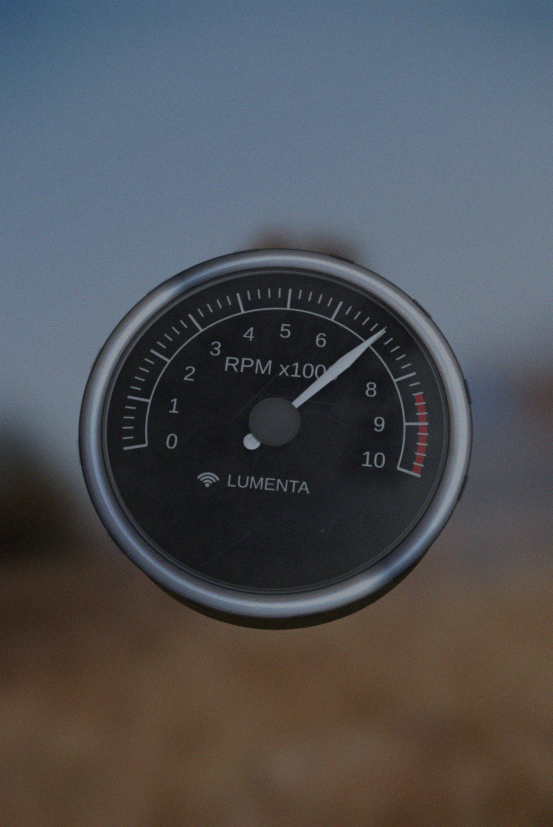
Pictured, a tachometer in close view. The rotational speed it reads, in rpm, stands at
7000 rpm
